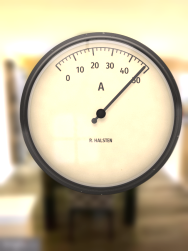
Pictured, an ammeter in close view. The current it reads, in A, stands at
48 A
